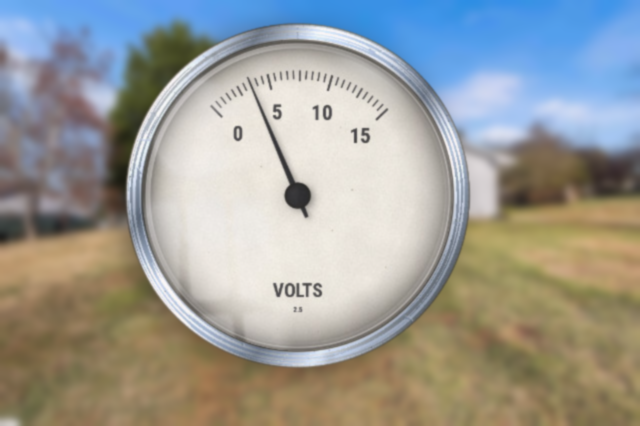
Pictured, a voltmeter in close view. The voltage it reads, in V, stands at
3.5 V
